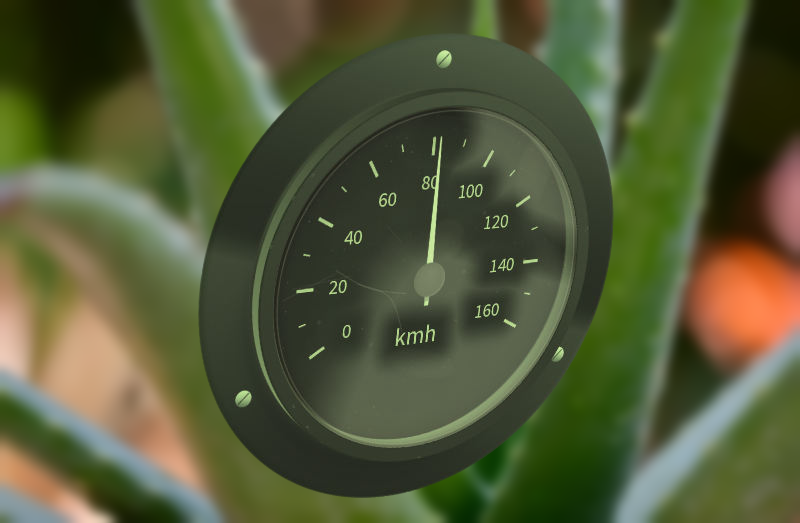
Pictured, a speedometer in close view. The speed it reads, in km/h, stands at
80 km/h
